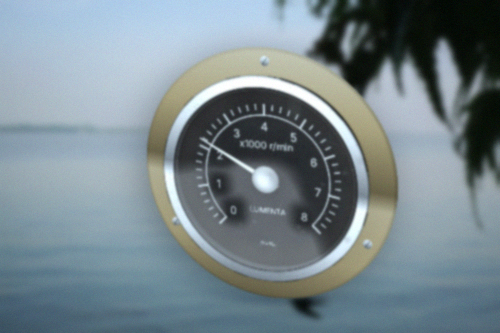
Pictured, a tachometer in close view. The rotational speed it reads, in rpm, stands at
2200 rpm
